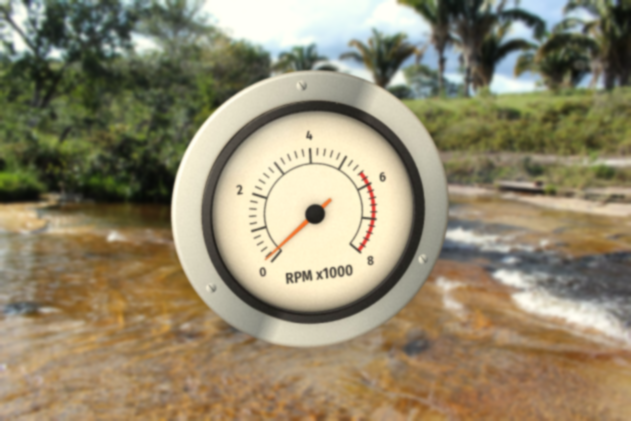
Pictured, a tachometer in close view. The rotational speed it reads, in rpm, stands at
200 rpm
